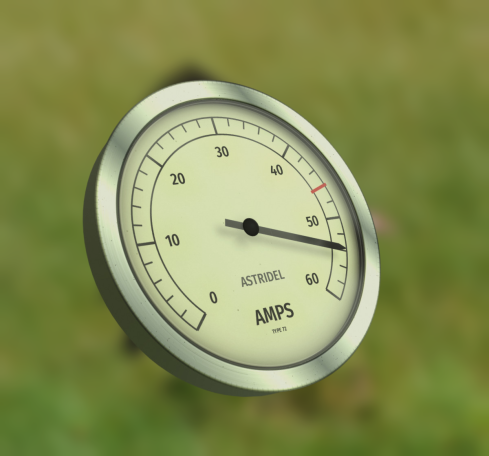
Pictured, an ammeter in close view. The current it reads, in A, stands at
54 A
